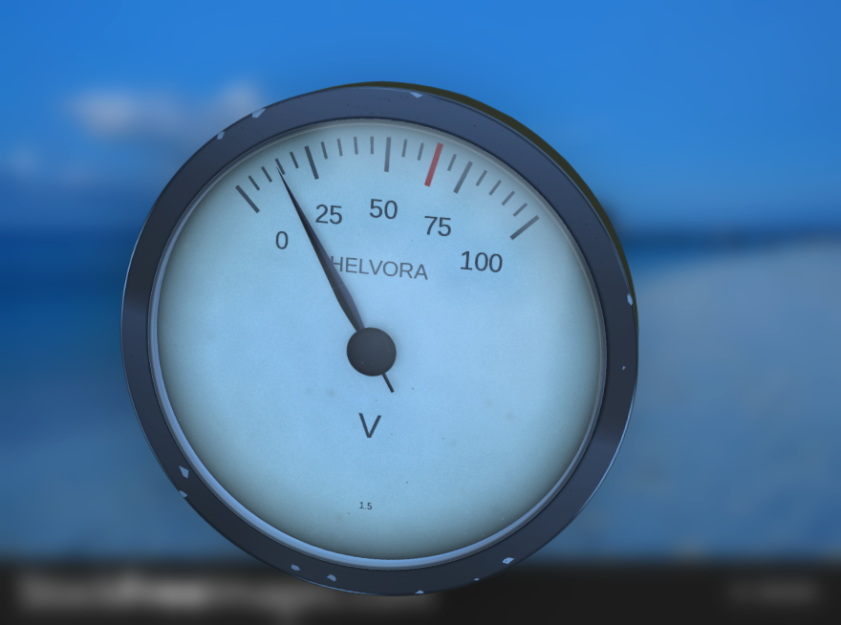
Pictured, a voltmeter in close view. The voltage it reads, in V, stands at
15 V
